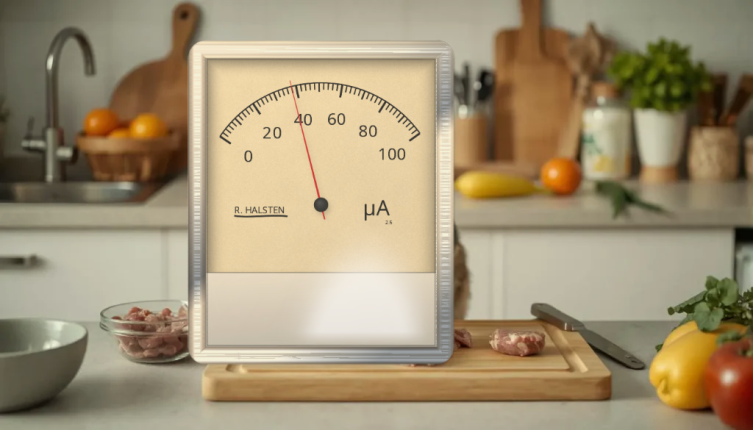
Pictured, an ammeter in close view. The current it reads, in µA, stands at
38 µA
